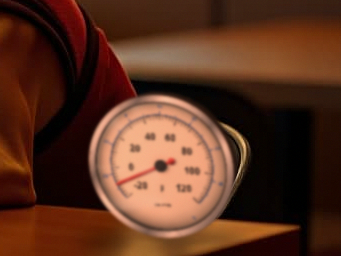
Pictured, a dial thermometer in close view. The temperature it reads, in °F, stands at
-10 °F
